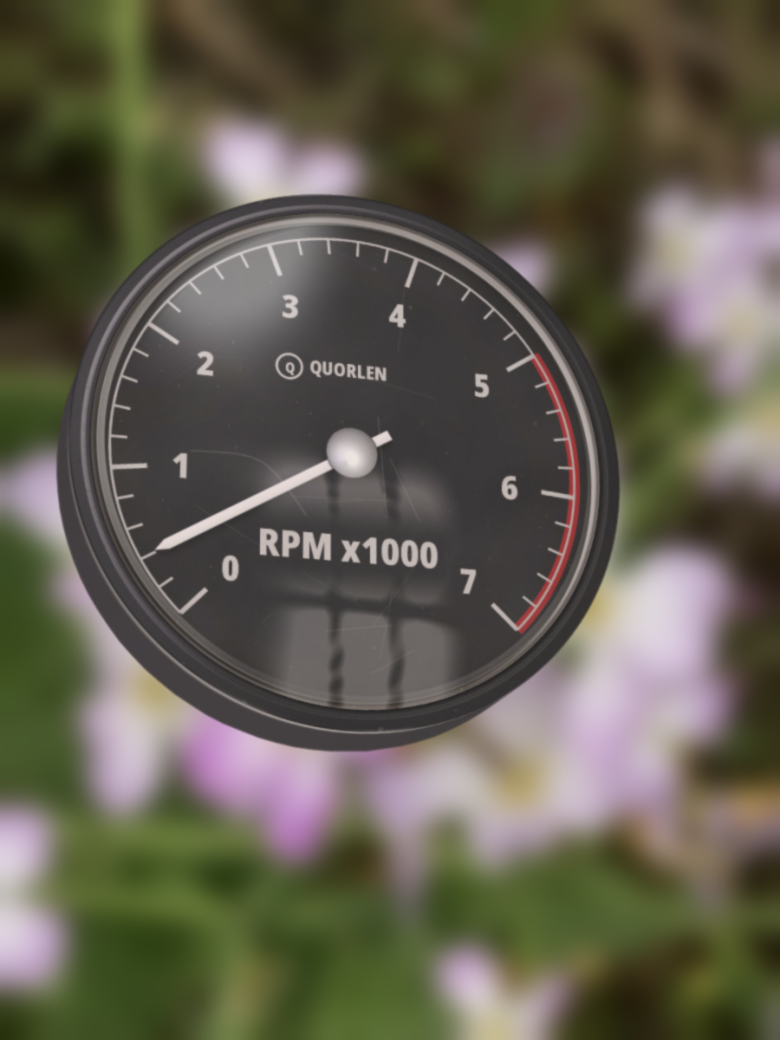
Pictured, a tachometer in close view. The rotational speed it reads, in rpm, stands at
400 rpm
